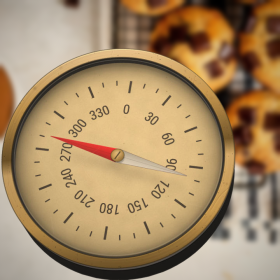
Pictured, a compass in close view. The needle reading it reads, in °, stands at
280 °
